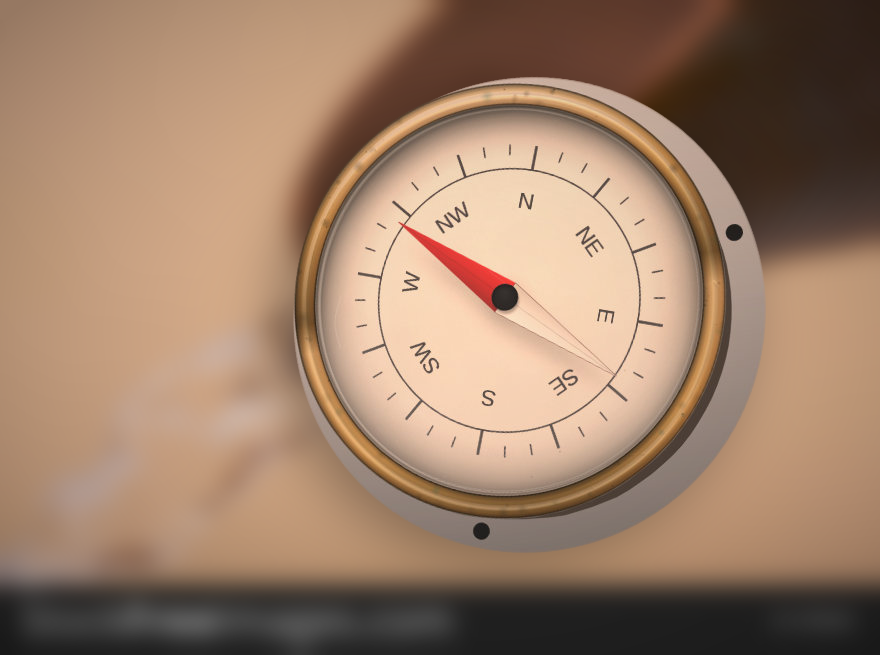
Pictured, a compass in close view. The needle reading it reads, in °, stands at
295 °
